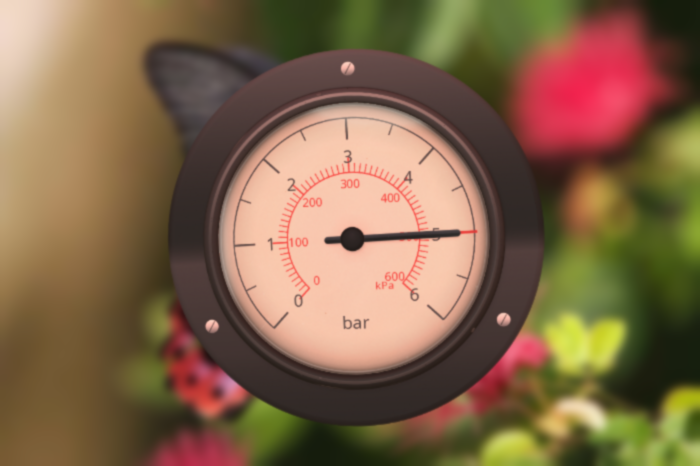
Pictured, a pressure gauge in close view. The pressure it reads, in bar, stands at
5 bar
